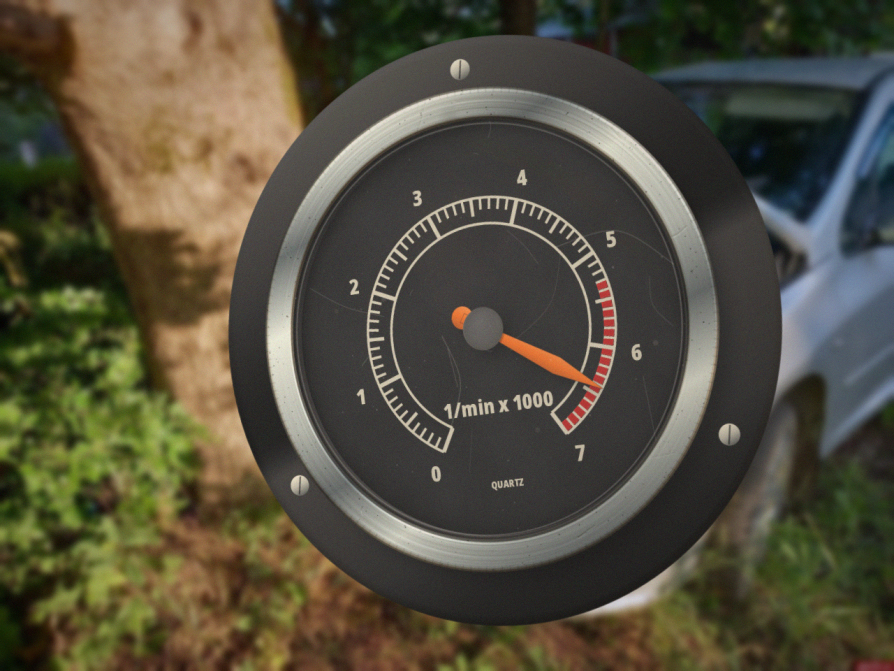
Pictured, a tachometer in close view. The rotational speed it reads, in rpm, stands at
6400 rpm
